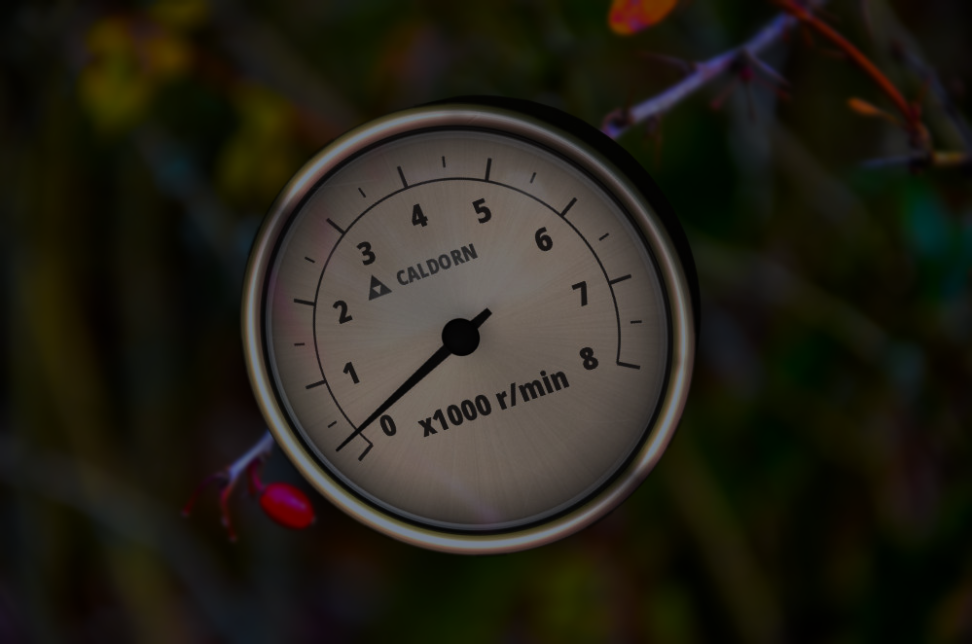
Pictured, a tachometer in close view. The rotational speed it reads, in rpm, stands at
250 rpm
